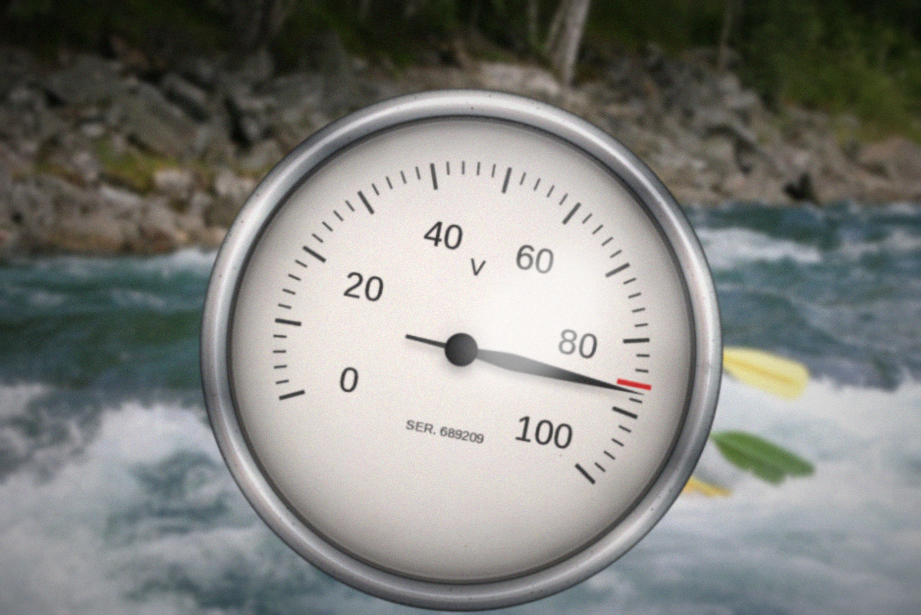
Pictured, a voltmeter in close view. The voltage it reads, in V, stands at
87 V
